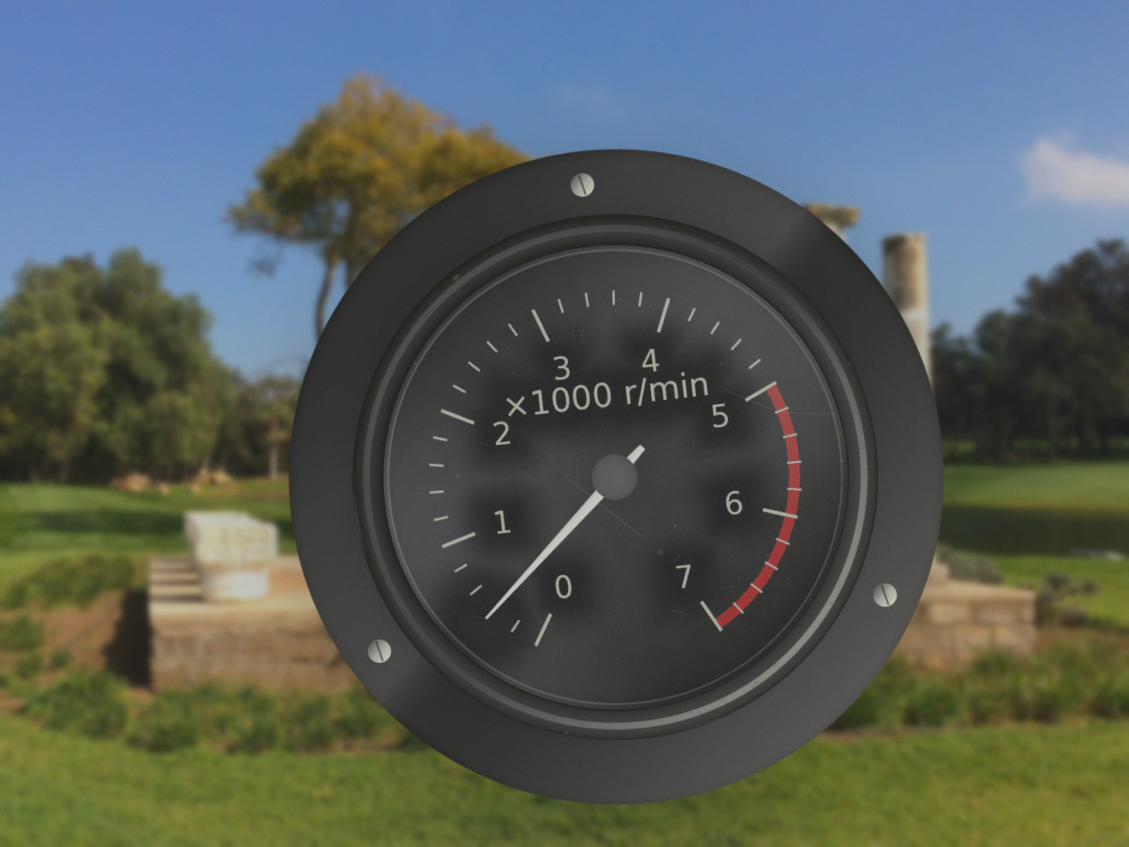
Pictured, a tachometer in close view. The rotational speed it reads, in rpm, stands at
400 rpm
